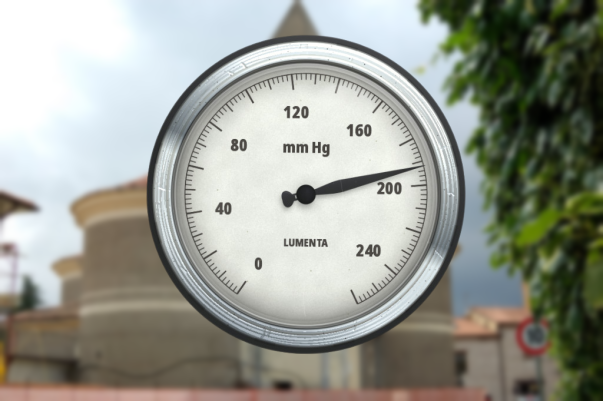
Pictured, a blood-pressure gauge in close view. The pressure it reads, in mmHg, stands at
192 mmHg
